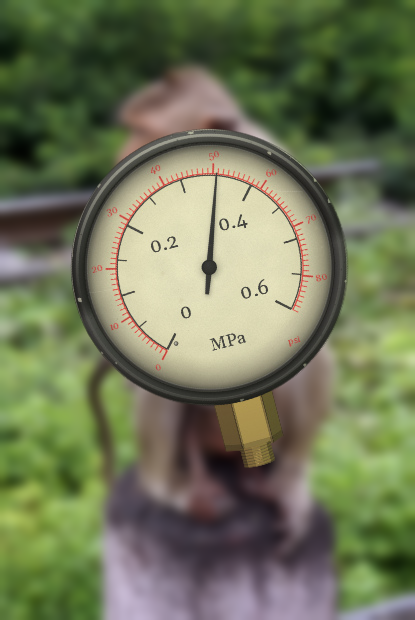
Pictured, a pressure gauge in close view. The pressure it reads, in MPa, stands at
0.35 MPa
